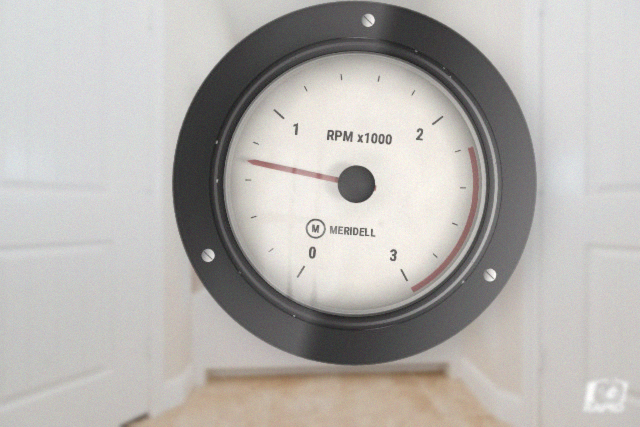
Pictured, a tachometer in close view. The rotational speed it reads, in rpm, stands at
700 rpm
